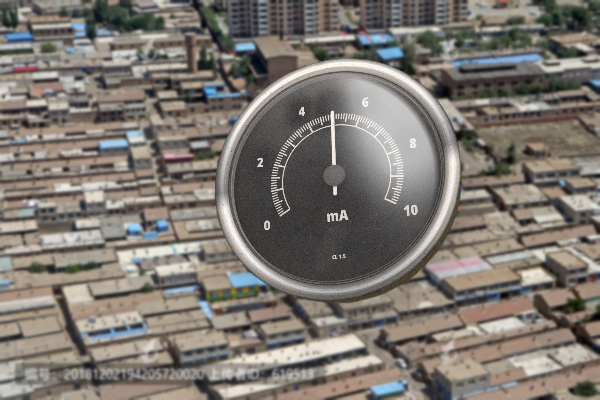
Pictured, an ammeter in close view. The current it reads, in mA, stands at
5 mA
